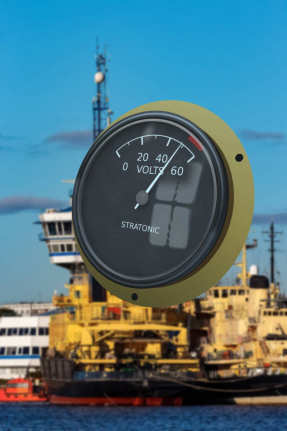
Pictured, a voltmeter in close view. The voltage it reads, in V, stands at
50 V
